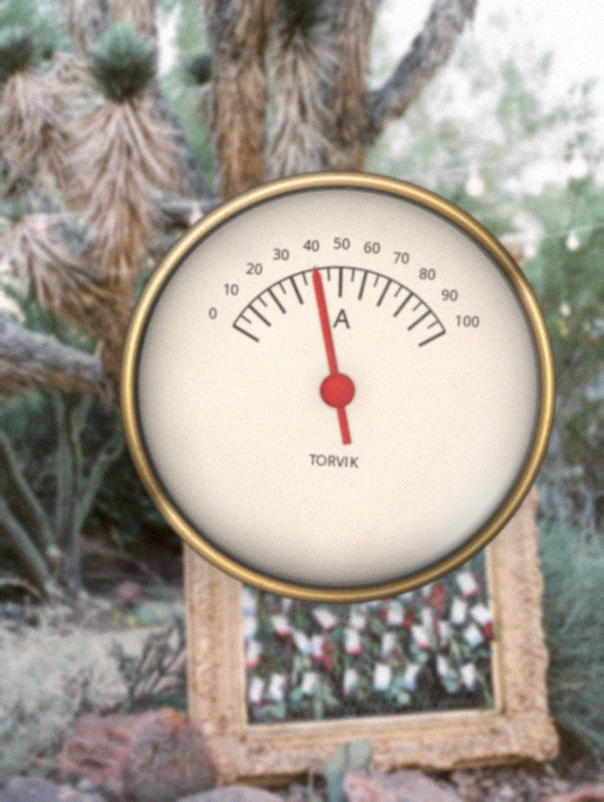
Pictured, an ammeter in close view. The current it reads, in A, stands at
40 A
